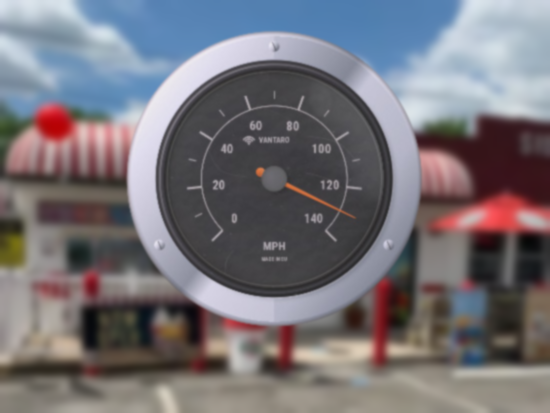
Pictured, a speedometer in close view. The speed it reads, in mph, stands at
130 mph
